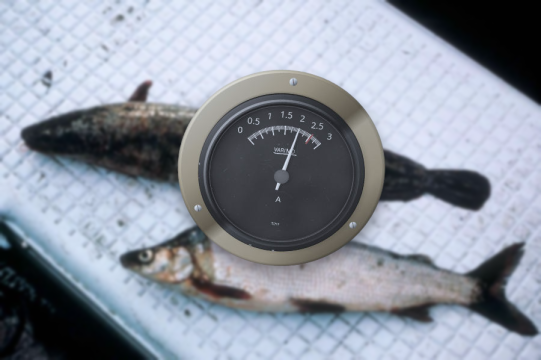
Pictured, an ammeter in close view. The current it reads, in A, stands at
2 A
